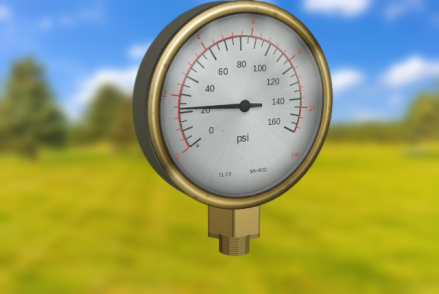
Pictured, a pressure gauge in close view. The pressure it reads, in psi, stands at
22.5 psi
